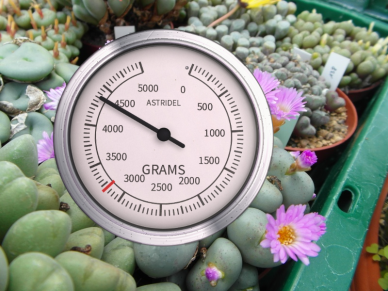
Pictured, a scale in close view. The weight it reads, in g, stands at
4350 g
